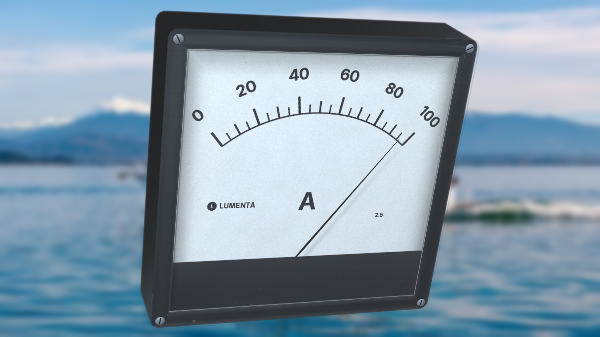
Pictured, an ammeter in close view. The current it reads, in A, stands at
95 A
